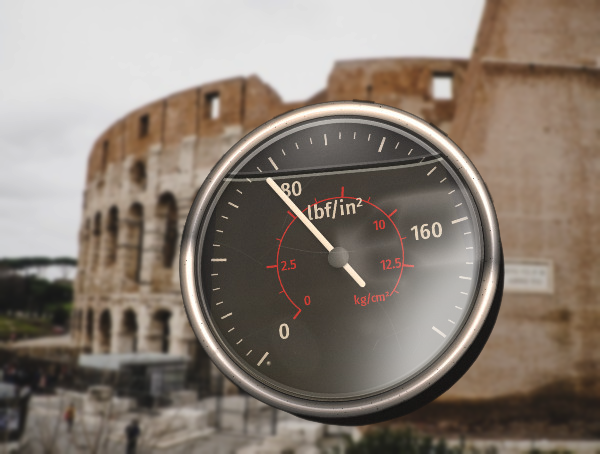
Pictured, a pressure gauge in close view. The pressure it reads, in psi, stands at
75 psi
